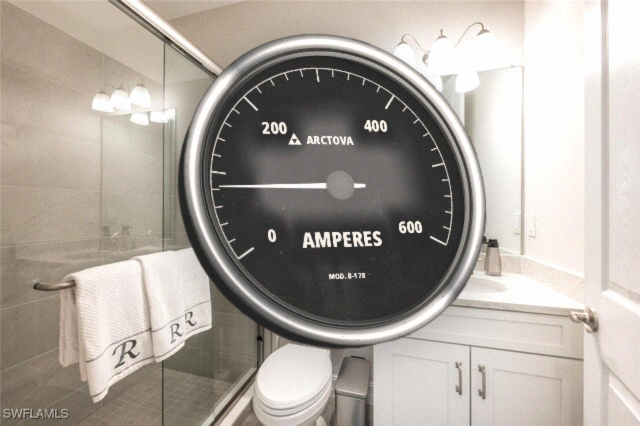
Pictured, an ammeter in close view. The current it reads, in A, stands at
80 A
